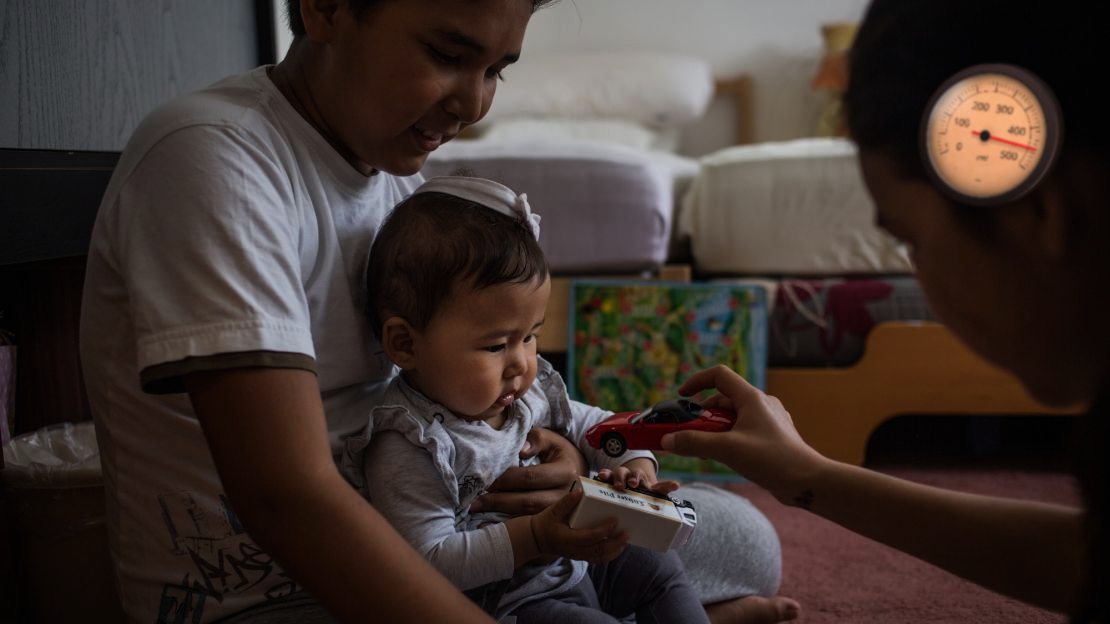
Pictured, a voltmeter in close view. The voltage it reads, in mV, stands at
450 mV
